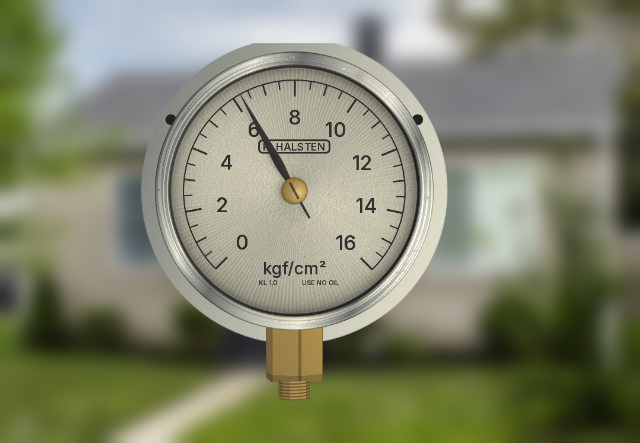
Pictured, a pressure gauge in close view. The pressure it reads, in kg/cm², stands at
6.25 kg/cm²
